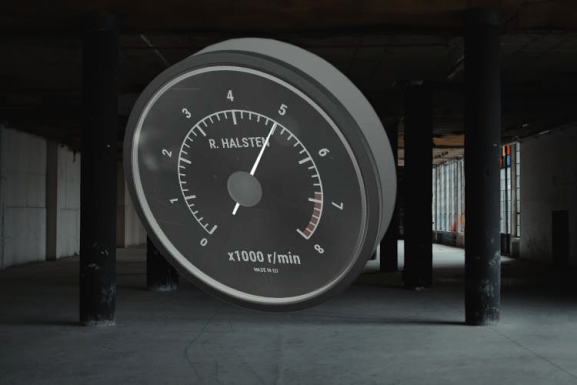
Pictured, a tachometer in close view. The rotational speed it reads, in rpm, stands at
5000 rpm
